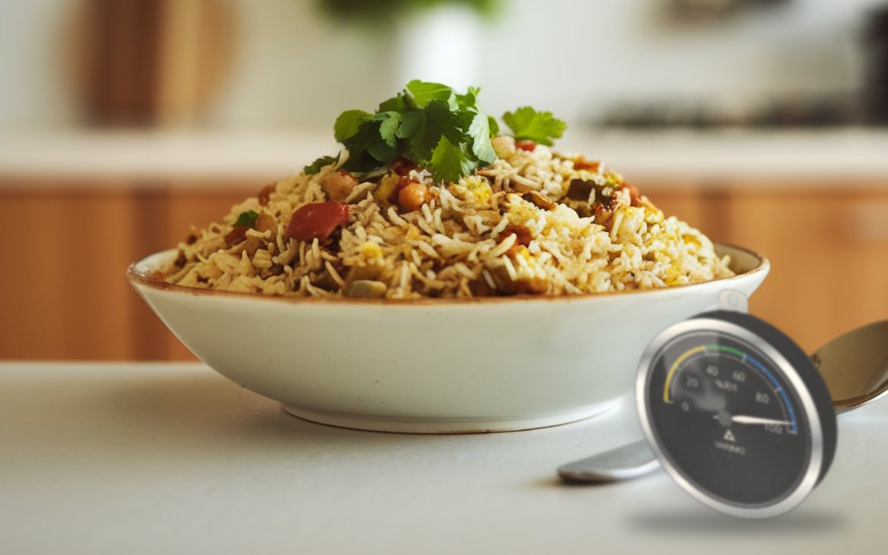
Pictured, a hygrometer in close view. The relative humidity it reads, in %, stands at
95 %
